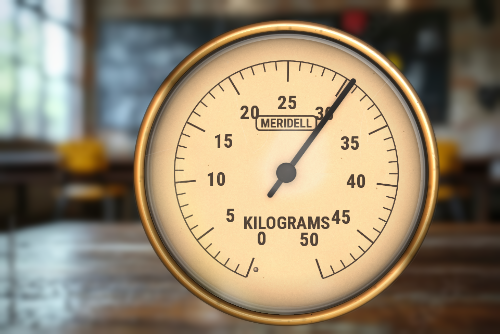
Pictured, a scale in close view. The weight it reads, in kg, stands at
30.5 kg
